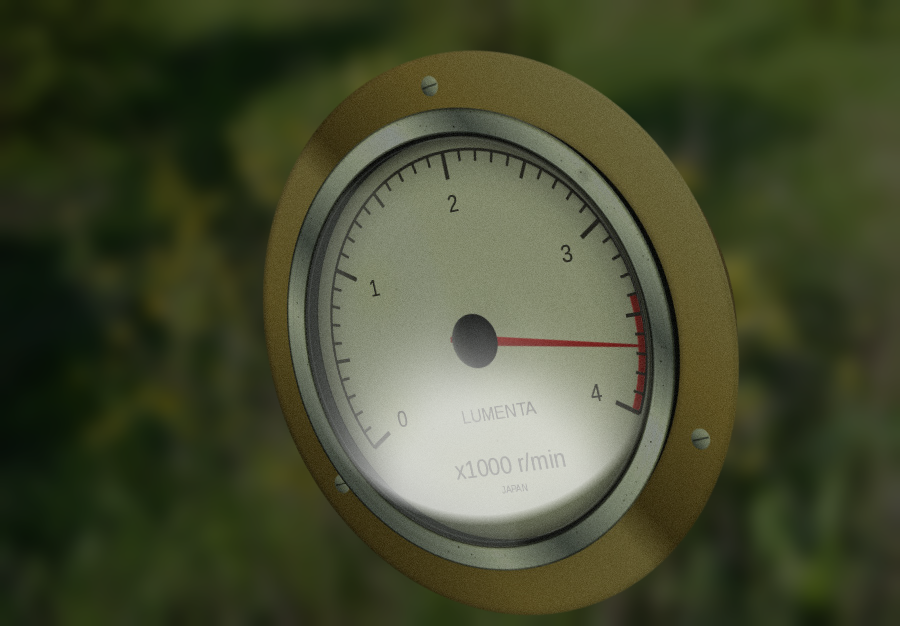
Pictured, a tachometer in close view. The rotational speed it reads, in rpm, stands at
3650 rpm
